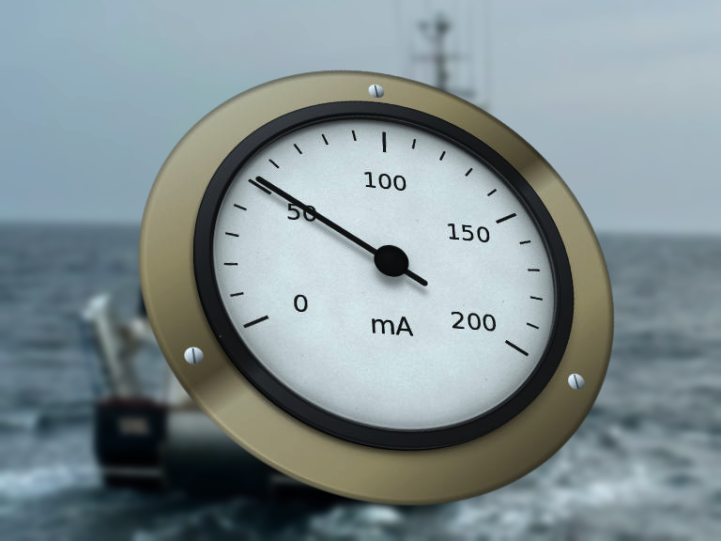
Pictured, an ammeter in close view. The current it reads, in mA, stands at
50 mA
